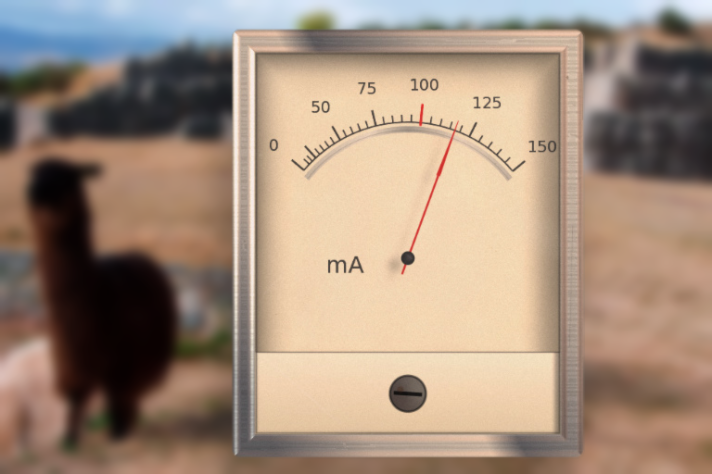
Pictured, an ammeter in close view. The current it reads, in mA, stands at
117.5 mA
